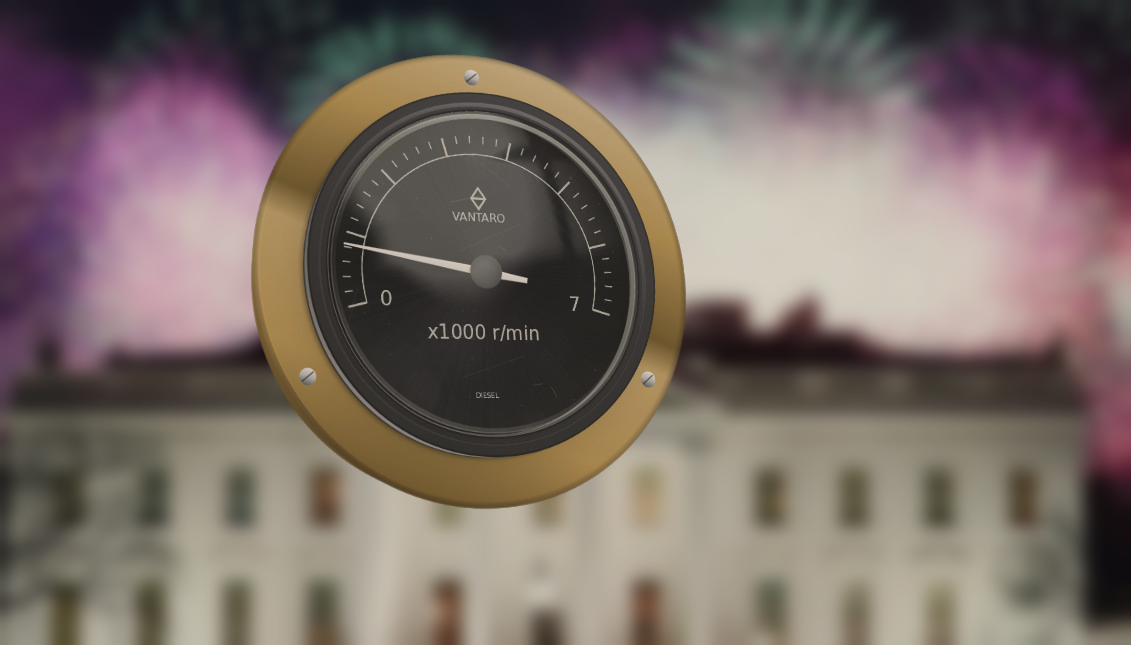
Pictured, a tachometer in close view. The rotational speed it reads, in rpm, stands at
800 rpm
